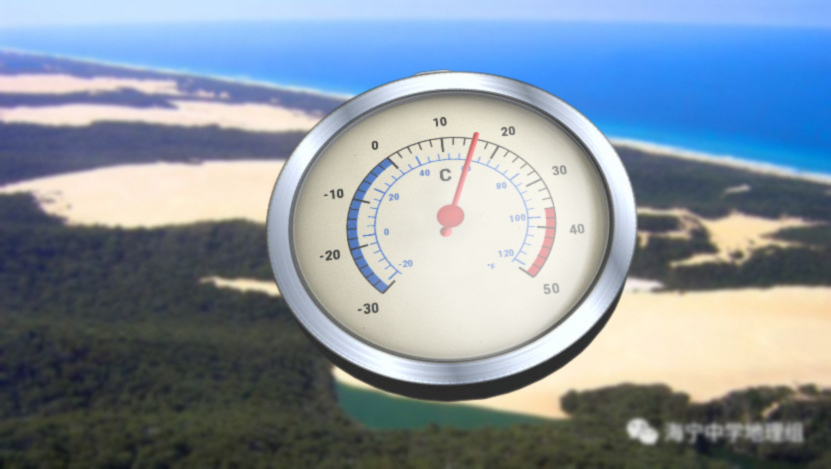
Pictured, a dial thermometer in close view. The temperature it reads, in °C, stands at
16 °C
